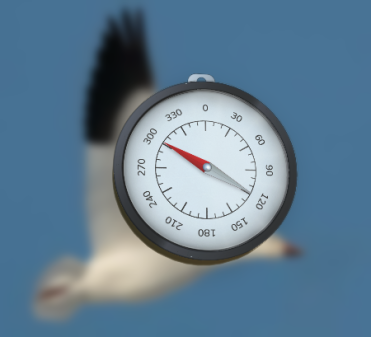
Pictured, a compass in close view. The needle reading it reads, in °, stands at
300 °
